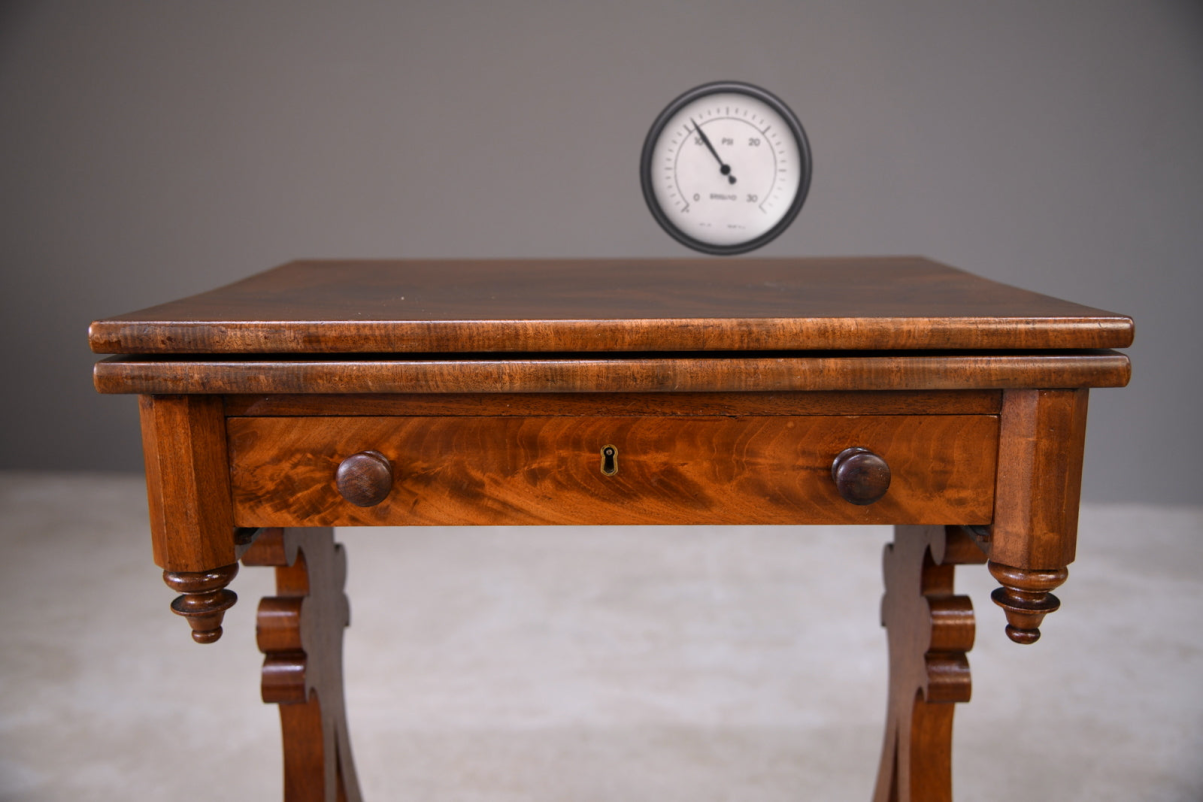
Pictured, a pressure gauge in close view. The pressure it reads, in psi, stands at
11 psi
